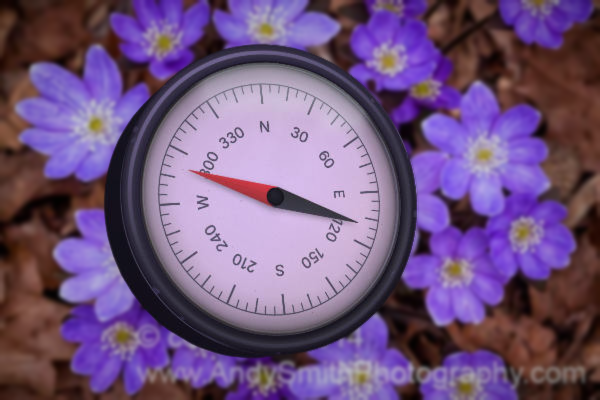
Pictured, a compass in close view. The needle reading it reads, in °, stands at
290 °
